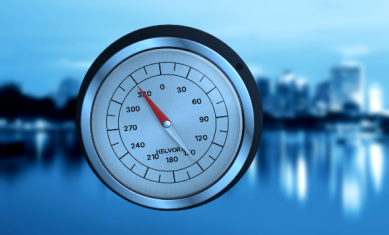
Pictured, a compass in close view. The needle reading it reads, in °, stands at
330 °
